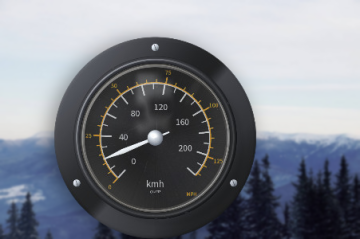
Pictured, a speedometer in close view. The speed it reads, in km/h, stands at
20 km/h
